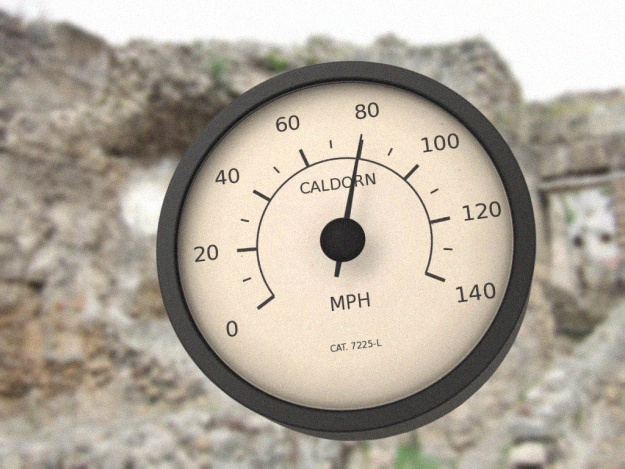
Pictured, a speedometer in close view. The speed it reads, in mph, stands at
80 mph
